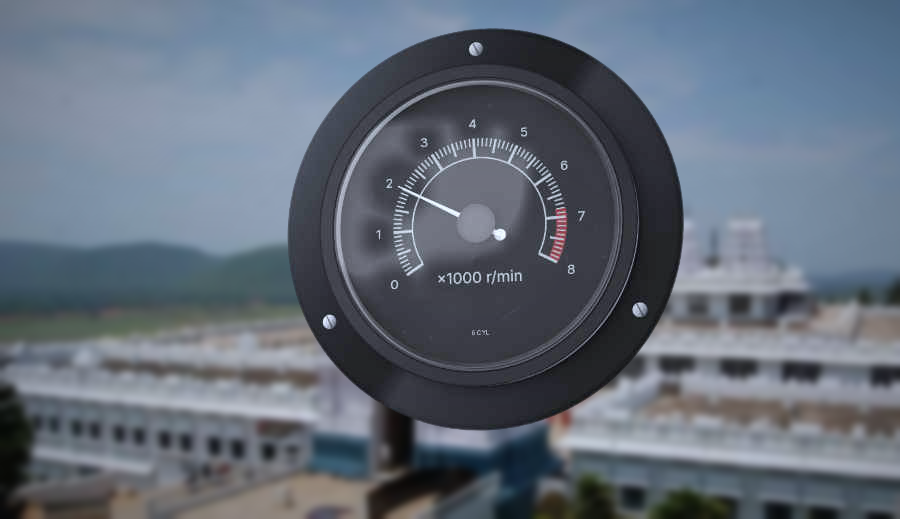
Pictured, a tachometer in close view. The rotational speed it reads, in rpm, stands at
2000 rpm
